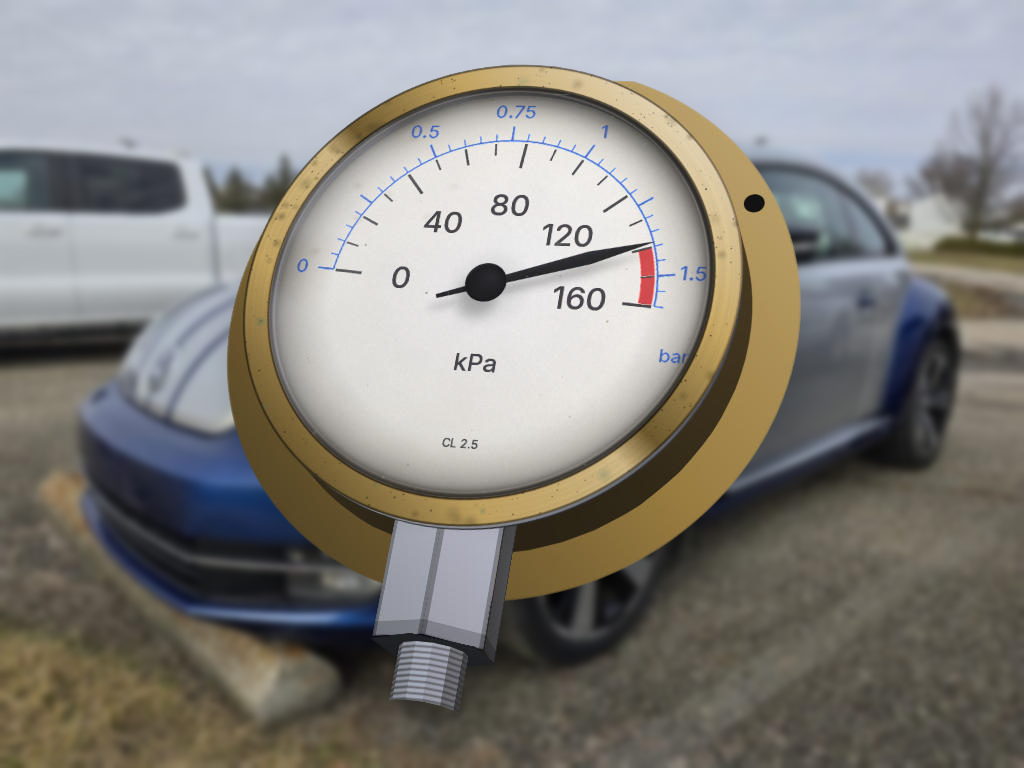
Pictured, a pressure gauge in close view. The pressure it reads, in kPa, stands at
140 kPa
